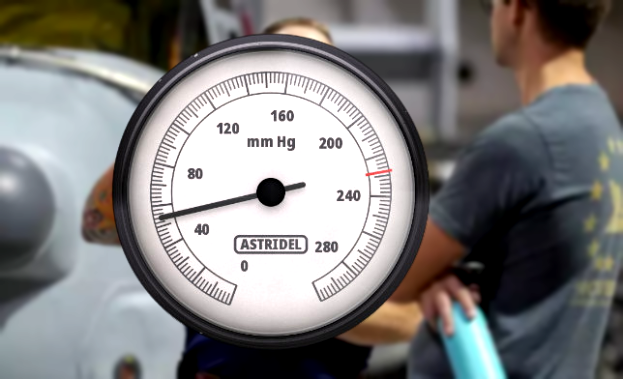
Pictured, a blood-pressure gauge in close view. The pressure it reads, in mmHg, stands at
54 mmHg
